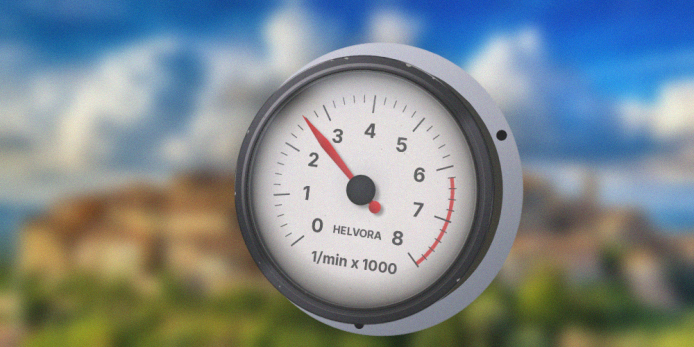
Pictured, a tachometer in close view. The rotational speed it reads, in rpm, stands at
2600 rpm
